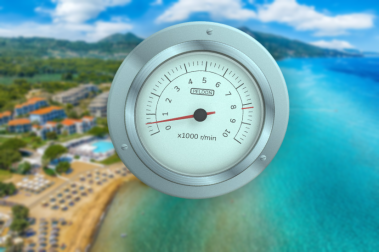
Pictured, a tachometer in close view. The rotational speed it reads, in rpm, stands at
600 rpm
